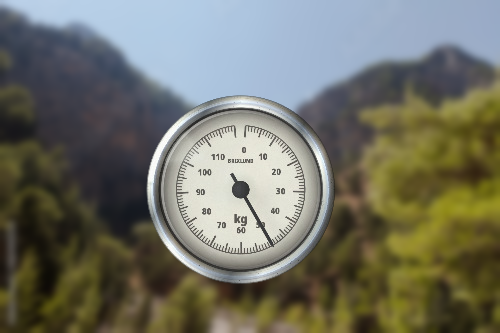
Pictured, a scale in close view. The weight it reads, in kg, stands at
50 kg
